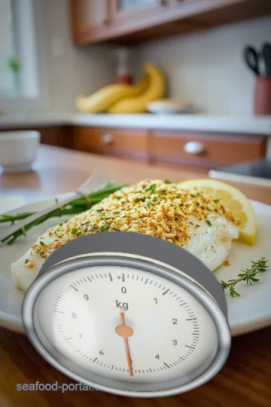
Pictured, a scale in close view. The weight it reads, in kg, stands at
5 kg
